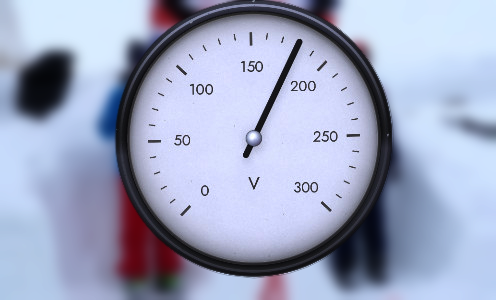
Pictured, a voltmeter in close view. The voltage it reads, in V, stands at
180 V
